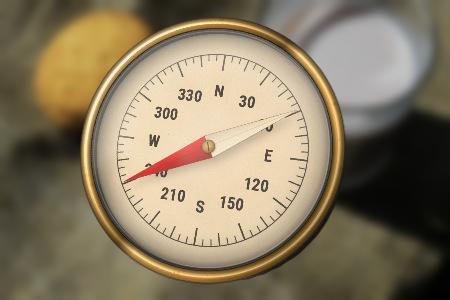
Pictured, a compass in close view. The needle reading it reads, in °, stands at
240 °
